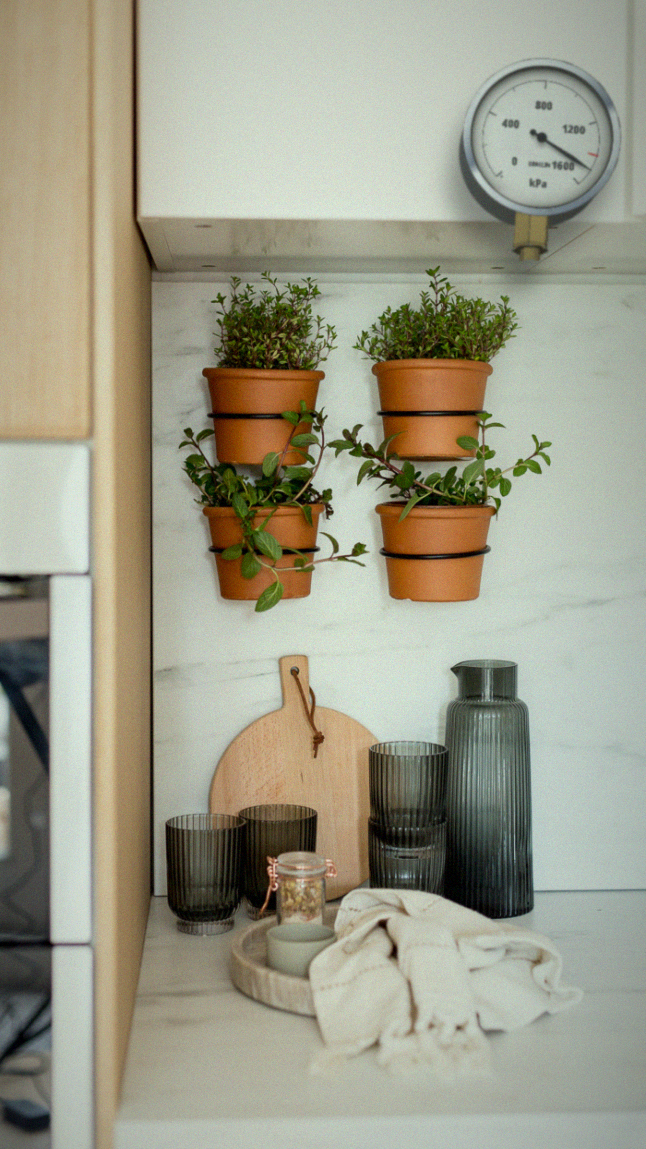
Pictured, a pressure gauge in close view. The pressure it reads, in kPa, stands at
1500 kPa
